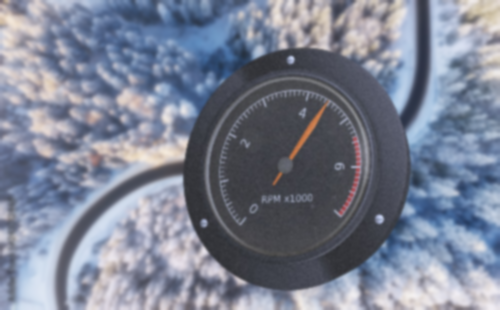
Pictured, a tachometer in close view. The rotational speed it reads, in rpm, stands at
4500 rpm
